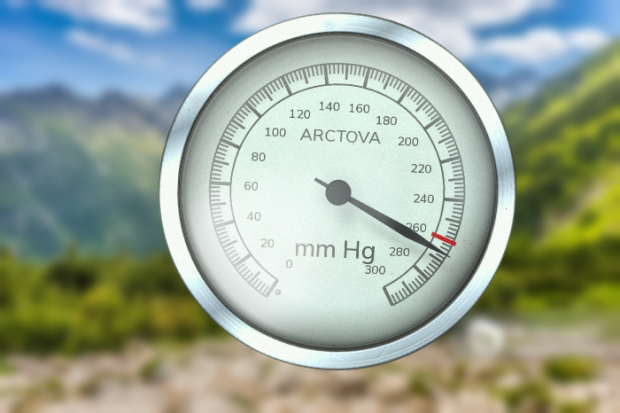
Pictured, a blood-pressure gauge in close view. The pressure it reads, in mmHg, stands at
266 mmHg
